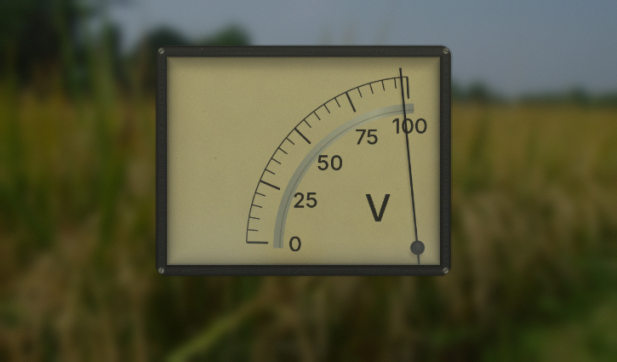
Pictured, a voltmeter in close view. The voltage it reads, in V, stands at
97.5 V
